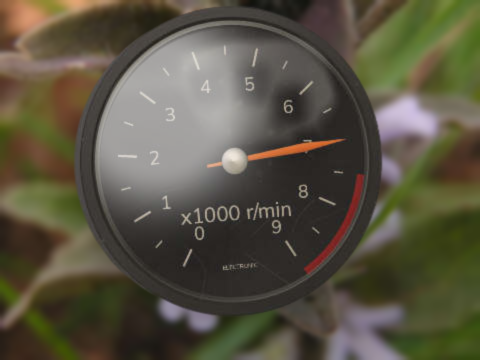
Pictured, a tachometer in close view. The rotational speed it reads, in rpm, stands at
7000 rpm
